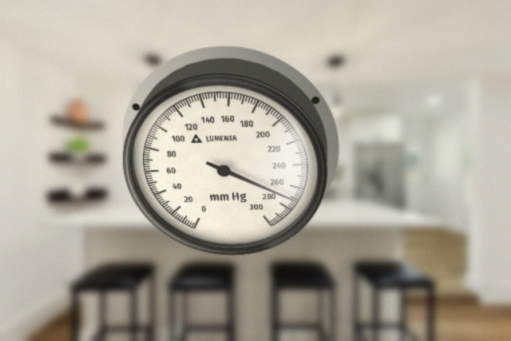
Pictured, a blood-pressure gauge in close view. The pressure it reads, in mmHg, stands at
270 mmHg
